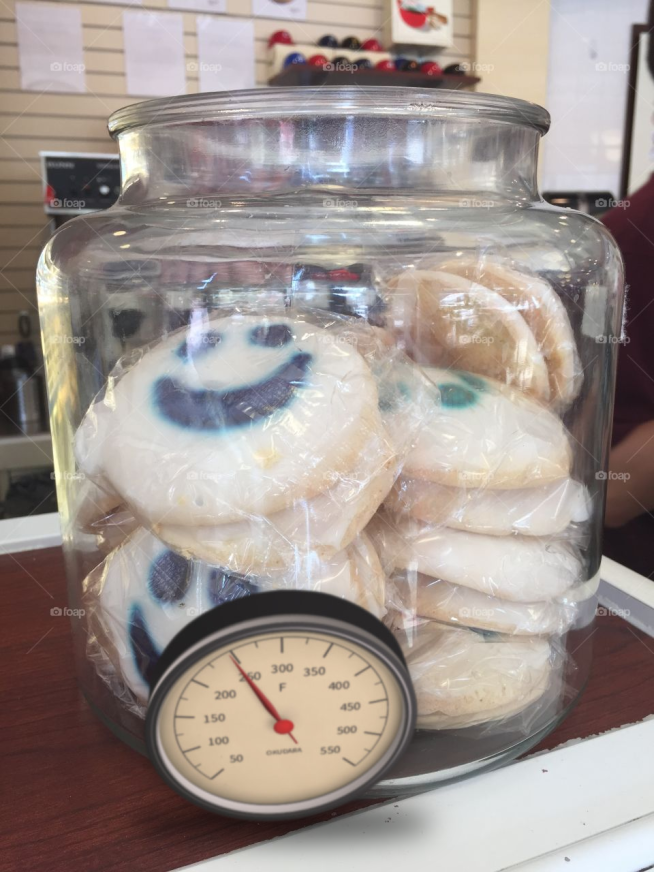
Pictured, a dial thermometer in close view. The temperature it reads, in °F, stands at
250 °F
